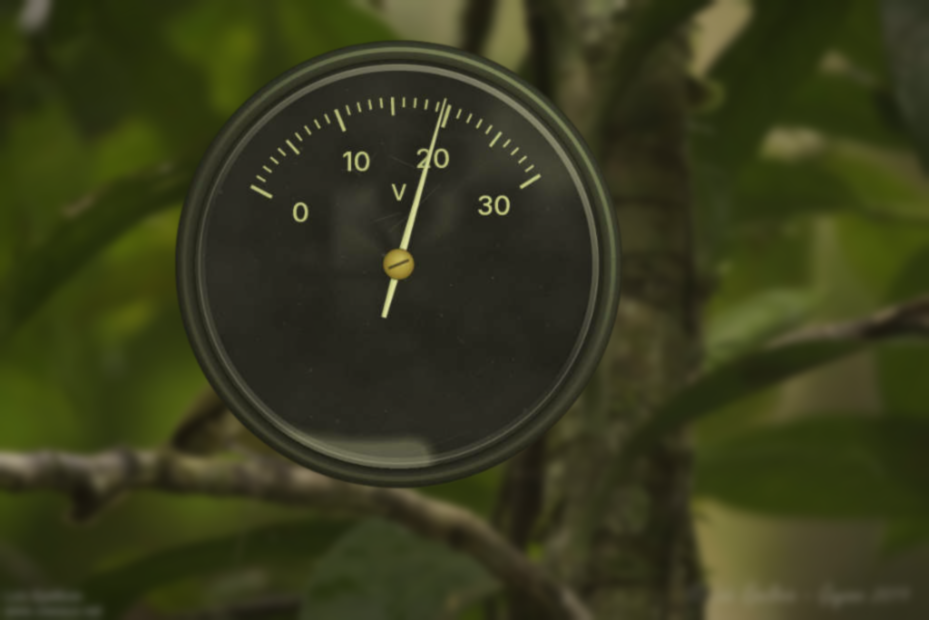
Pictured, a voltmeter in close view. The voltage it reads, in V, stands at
19.5 V
